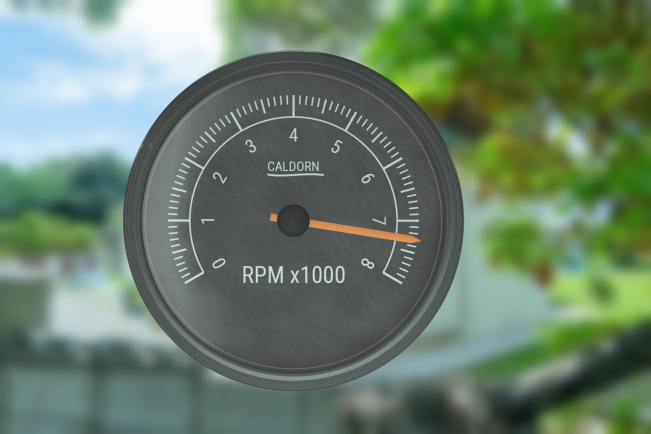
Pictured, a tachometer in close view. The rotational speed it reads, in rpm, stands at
7300 rpm
